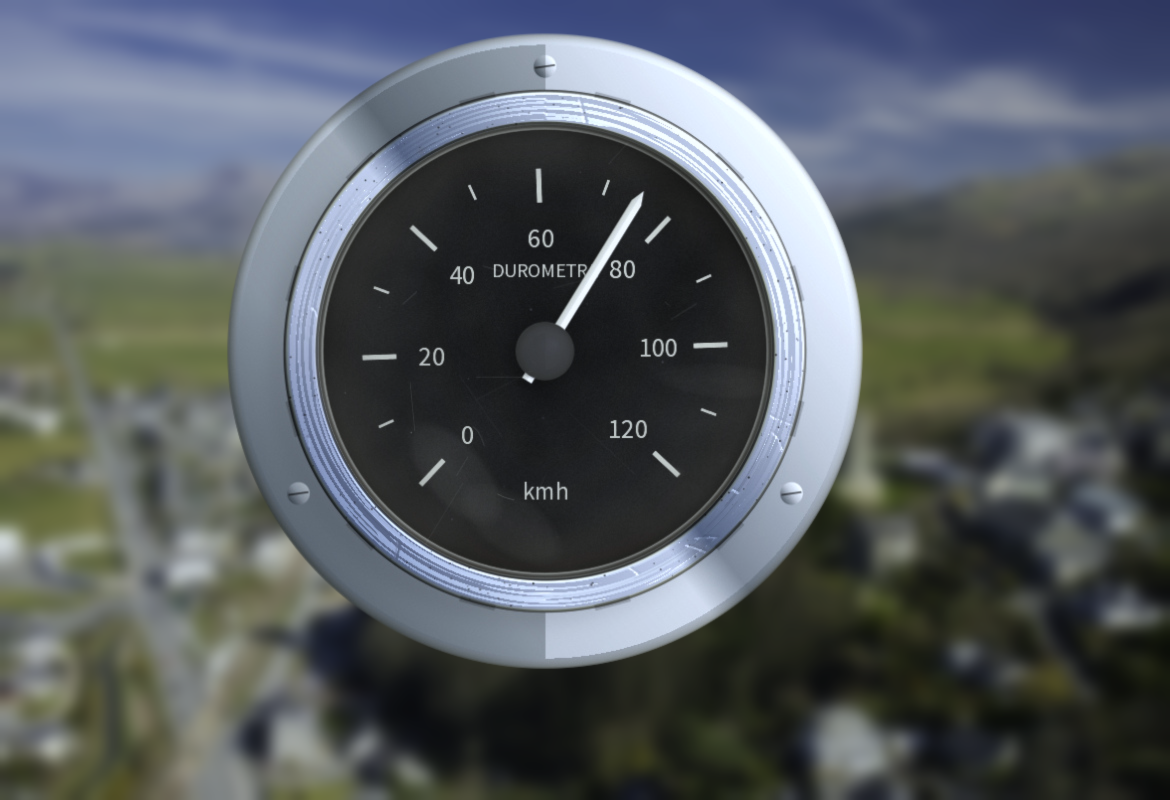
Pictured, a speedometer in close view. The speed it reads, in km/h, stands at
75 km/h
